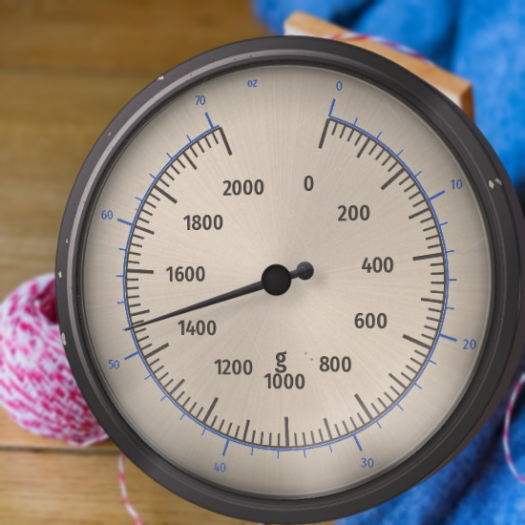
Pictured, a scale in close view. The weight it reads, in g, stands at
1470 g
